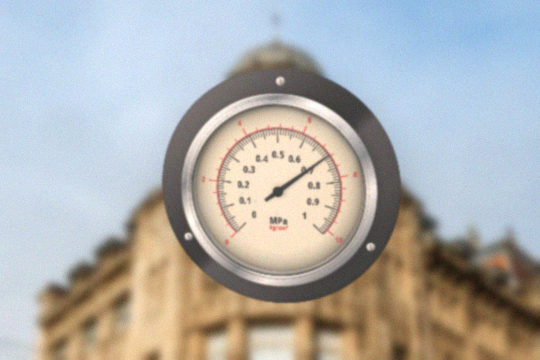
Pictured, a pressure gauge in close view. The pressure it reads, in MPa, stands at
0.7 MPa
